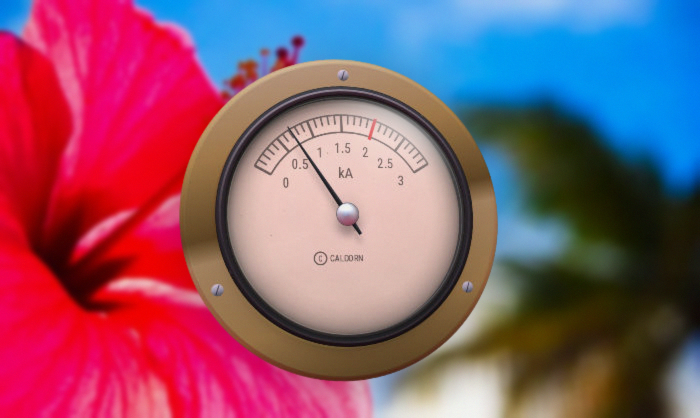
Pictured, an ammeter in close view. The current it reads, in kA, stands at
0.7 kA
